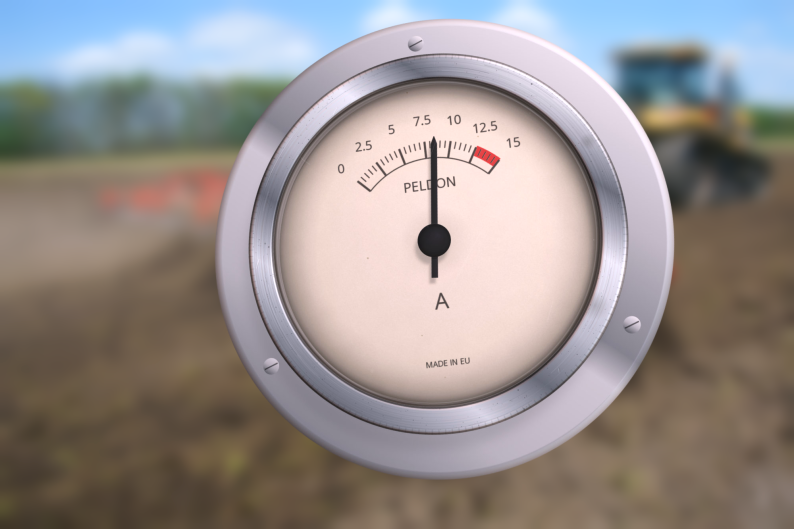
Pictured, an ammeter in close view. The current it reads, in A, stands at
8.5 A
